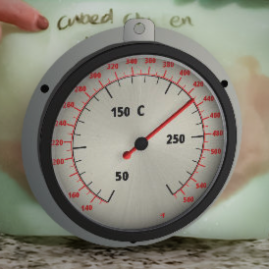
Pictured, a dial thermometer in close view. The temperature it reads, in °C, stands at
220 °C
